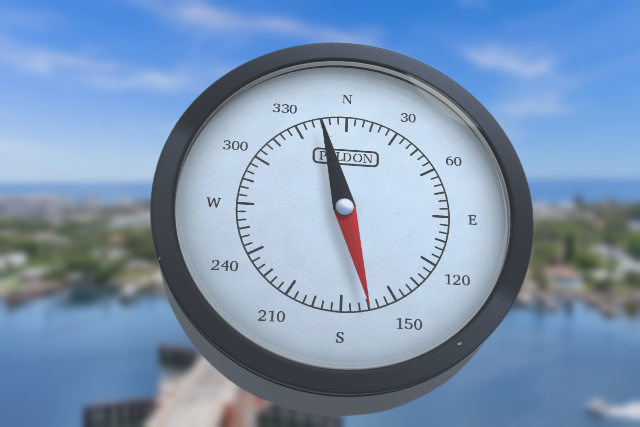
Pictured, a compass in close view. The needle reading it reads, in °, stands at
165 °
